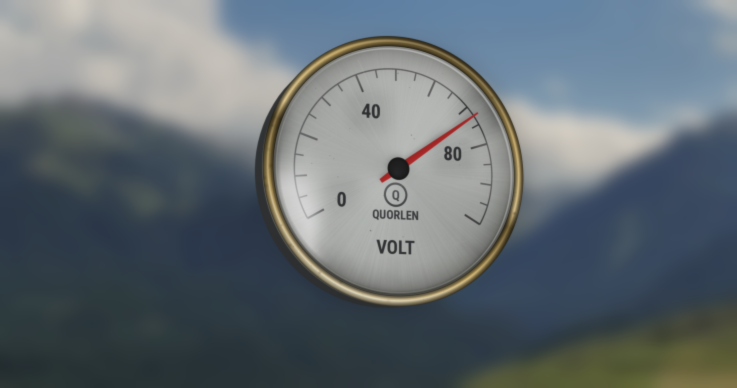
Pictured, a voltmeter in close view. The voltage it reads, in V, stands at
72.5 V
